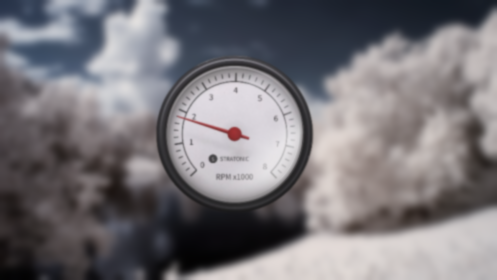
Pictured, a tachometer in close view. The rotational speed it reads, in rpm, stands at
1800 rpm
